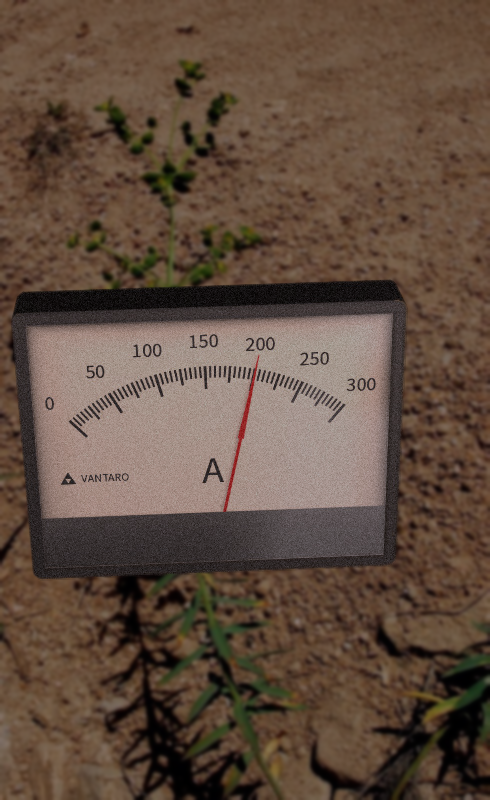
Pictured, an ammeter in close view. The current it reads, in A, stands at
200 A
